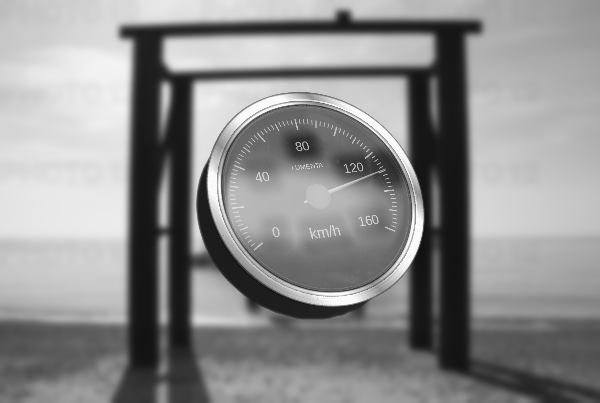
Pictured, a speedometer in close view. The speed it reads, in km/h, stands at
130 km/h
